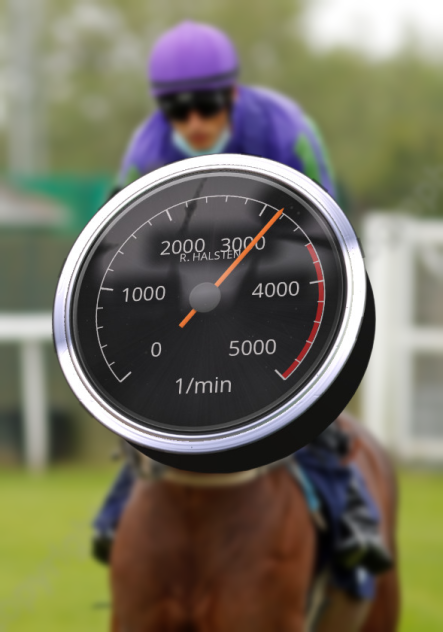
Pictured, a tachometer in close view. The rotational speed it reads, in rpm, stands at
3200 rpm
